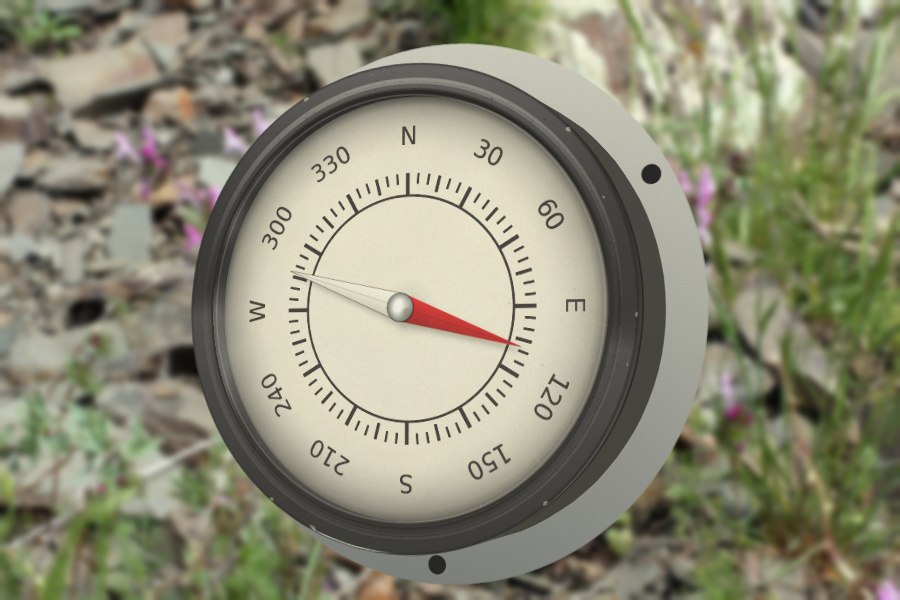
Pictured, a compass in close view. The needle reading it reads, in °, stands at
107.5 °
